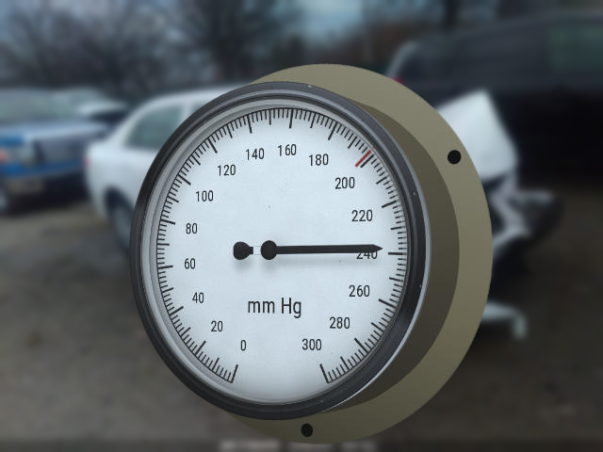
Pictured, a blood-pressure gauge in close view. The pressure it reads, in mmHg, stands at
238 mmHg
